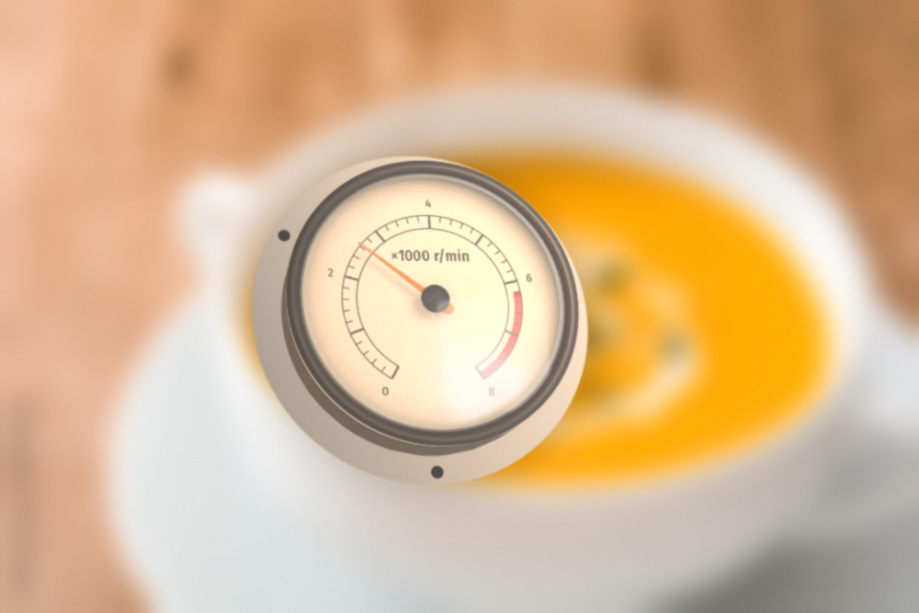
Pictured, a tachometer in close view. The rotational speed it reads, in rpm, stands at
2600 rpm
